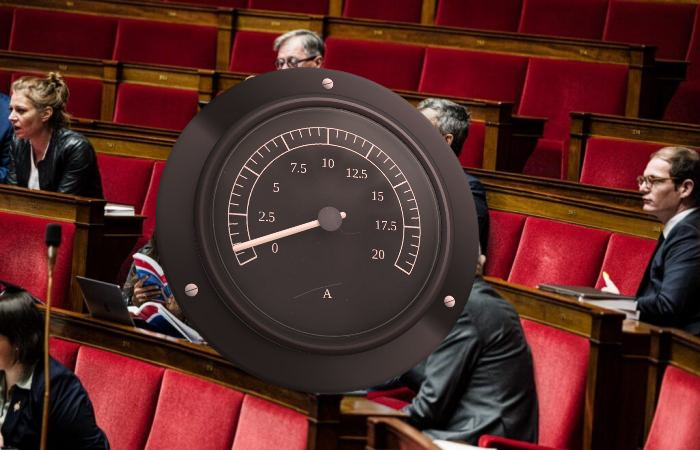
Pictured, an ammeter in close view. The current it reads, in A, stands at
0.75 A
